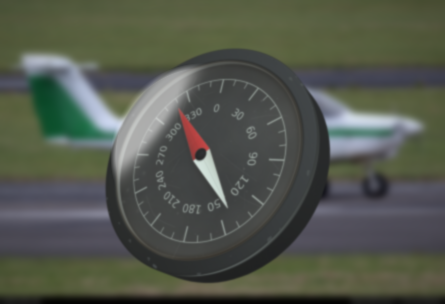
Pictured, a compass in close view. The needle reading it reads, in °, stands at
320 °
